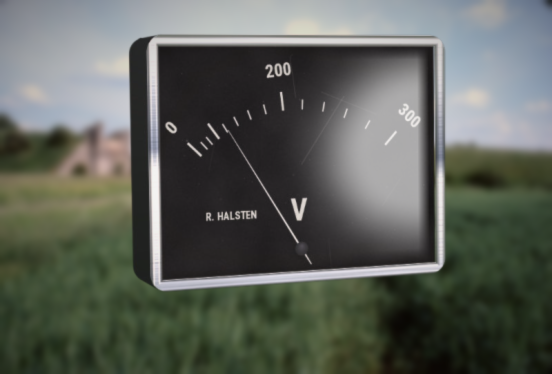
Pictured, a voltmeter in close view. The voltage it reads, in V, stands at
120 V
